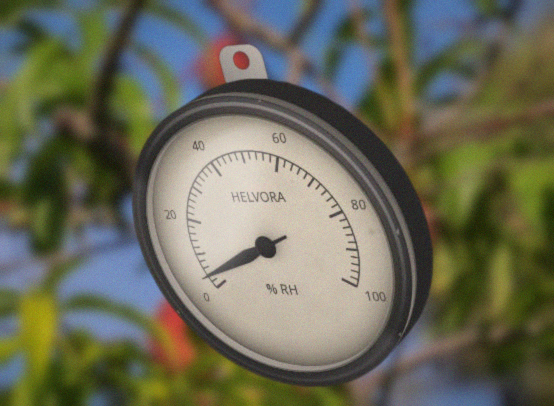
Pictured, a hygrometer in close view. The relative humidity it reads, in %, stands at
4 %
